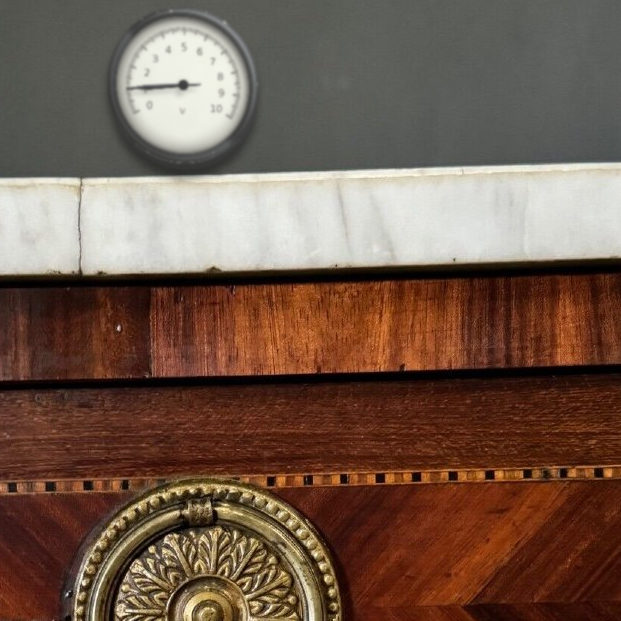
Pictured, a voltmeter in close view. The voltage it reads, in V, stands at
1 V
